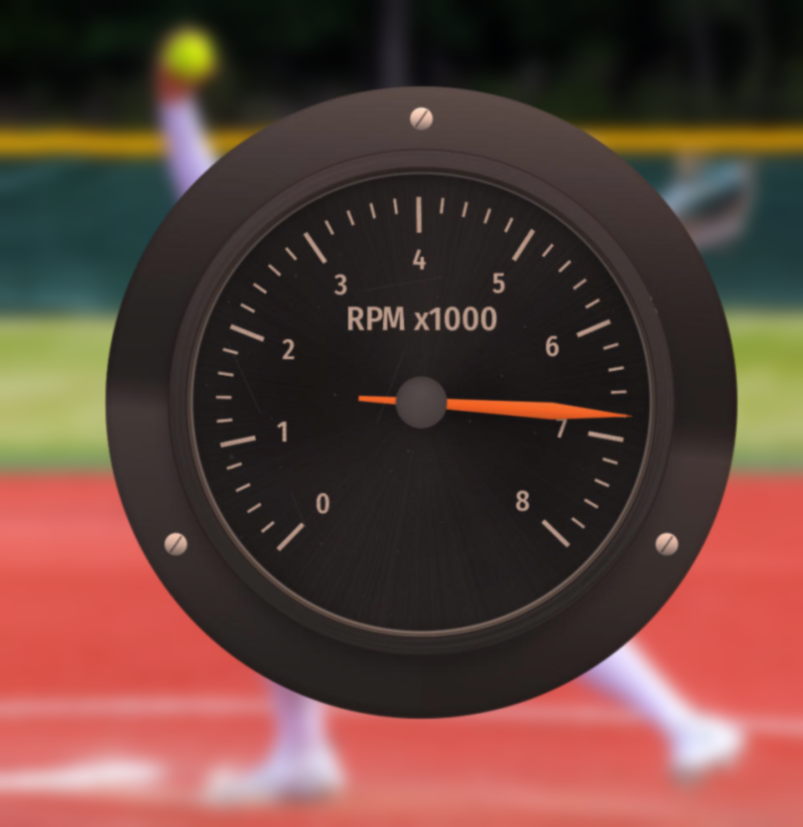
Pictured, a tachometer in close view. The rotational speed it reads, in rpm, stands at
6800 rpm
